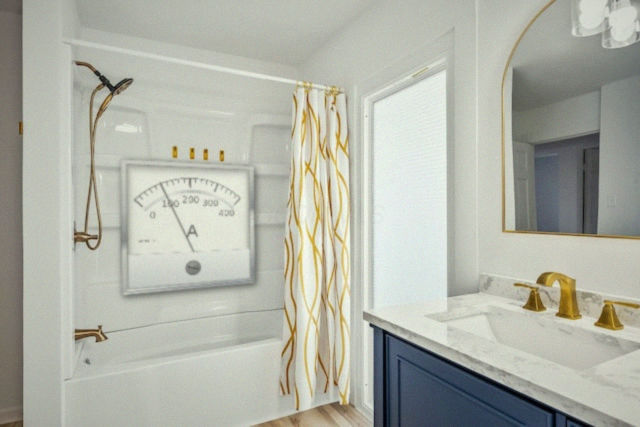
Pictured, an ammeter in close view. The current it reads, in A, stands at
100 A
